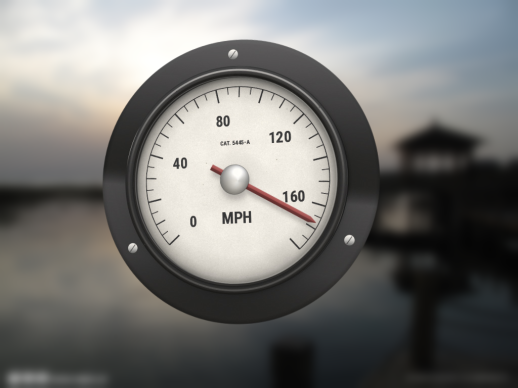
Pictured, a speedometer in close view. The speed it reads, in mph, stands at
167.5 mph
